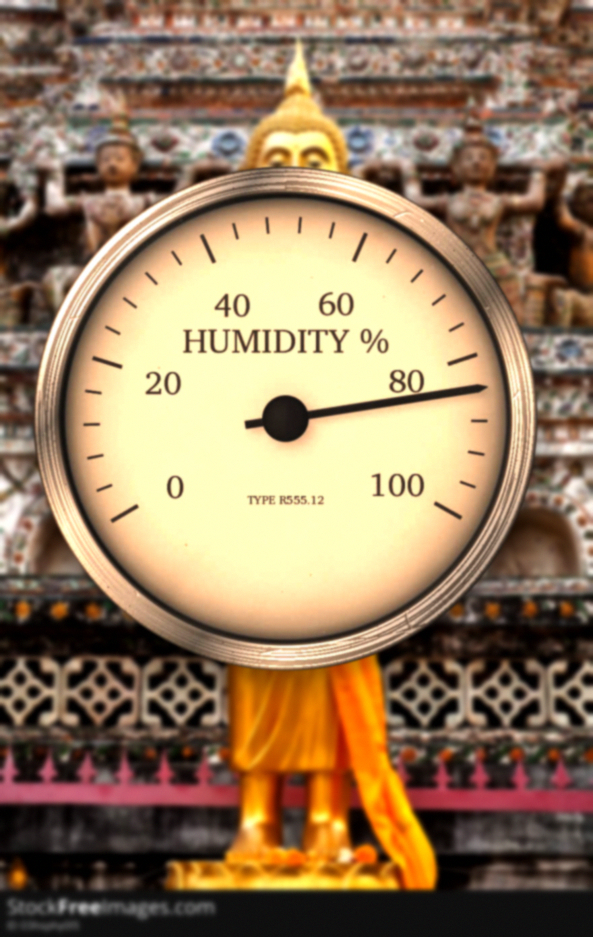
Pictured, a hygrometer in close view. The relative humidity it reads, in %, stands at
84 %
